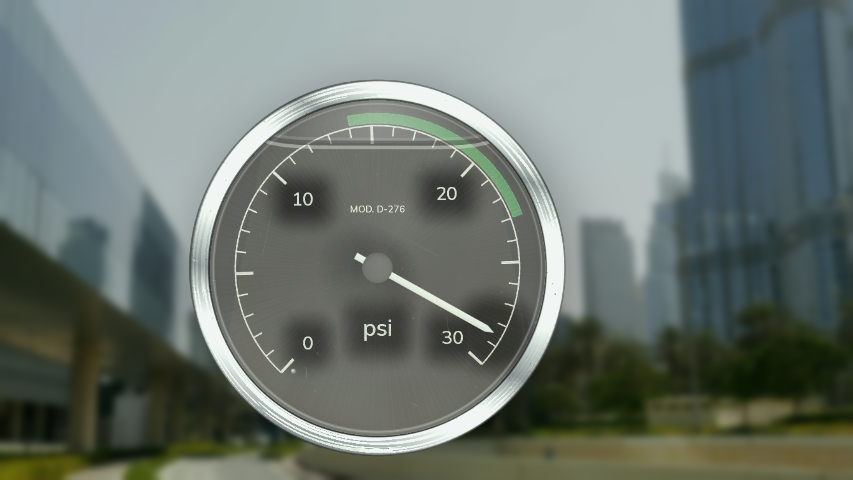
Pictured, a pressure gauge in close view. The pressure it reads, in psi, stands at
28.5 psi
